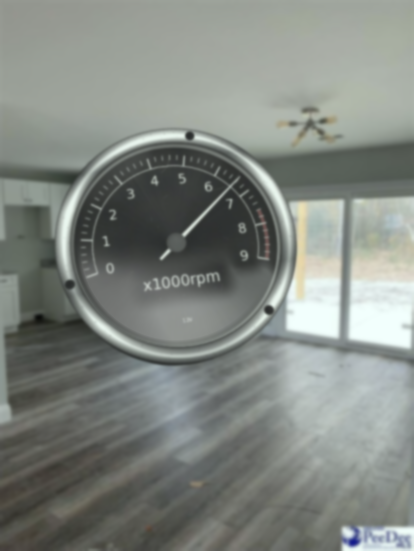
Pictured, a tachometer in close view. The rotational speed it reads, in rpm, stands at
6600 rpm
